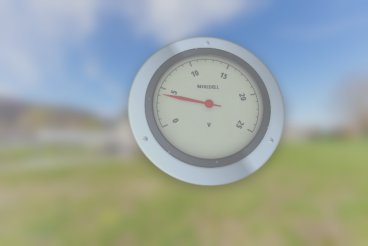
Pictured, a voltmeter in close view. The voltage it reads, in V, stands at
4 V
